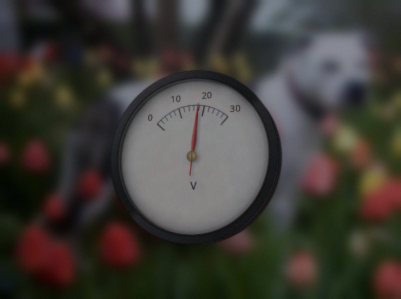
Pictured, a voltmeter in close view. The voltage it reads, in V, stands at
18 V
